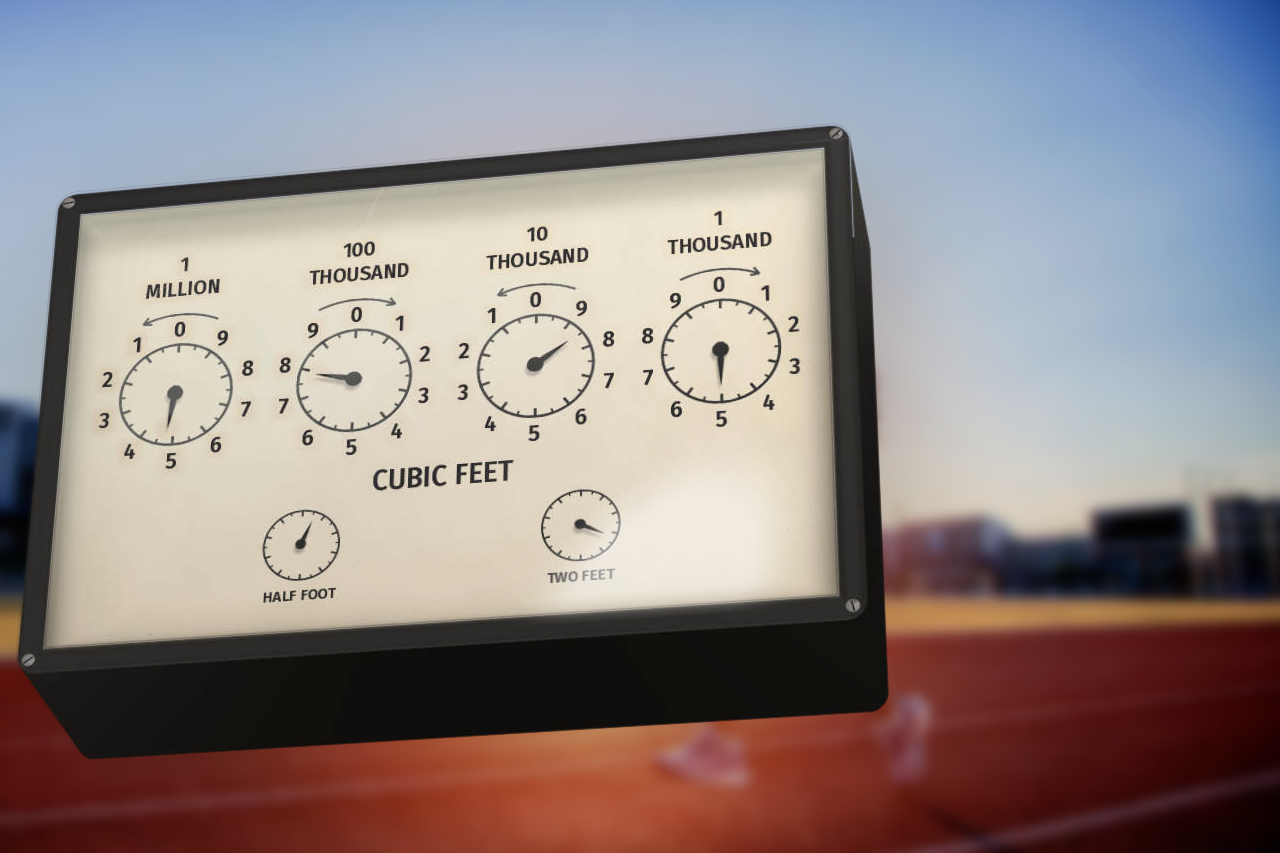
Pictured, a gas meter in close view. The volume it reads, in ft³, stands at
478500 ft³
